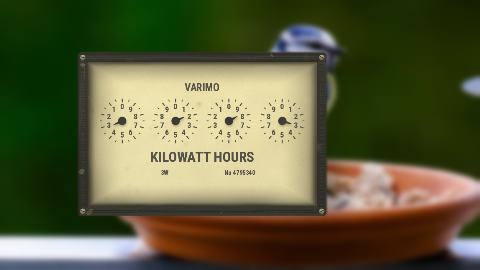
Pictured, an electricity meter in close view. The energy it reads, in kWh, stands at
3183 kWh
